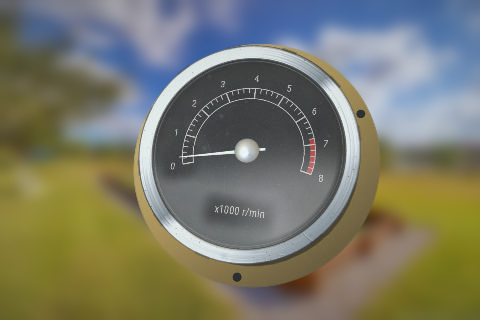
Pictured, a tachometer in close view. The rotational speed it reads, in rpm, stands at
200 rpm
